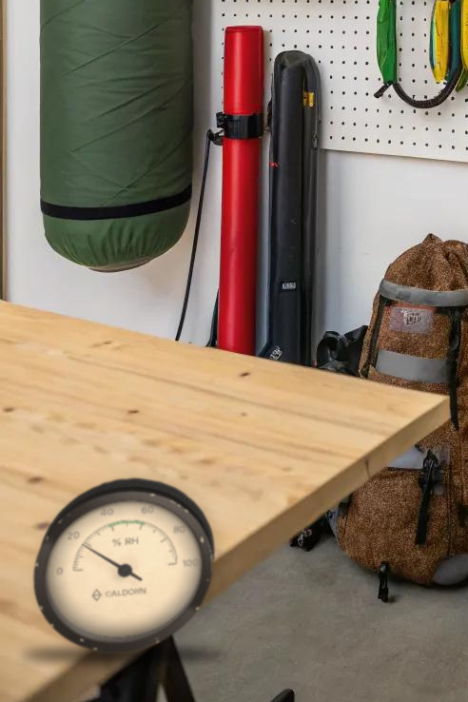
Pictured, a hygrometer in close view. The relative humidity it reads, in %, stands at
20 %
